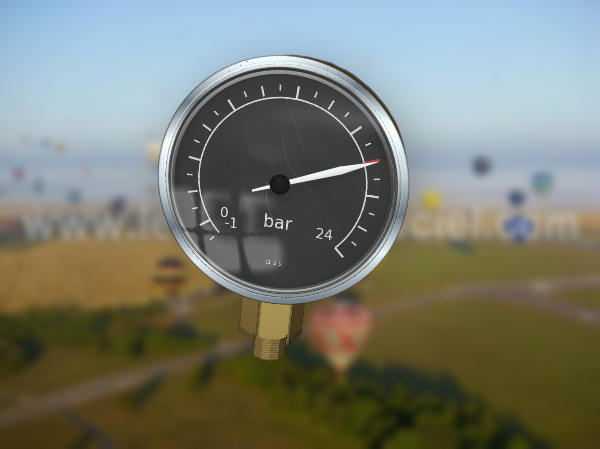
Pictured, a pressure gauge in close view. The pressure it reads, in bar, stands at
18 bar
